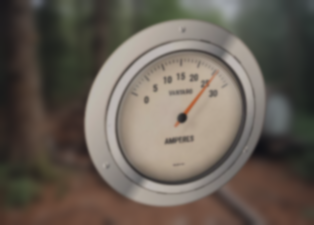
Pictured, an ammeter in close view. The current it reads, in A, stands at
25 A
